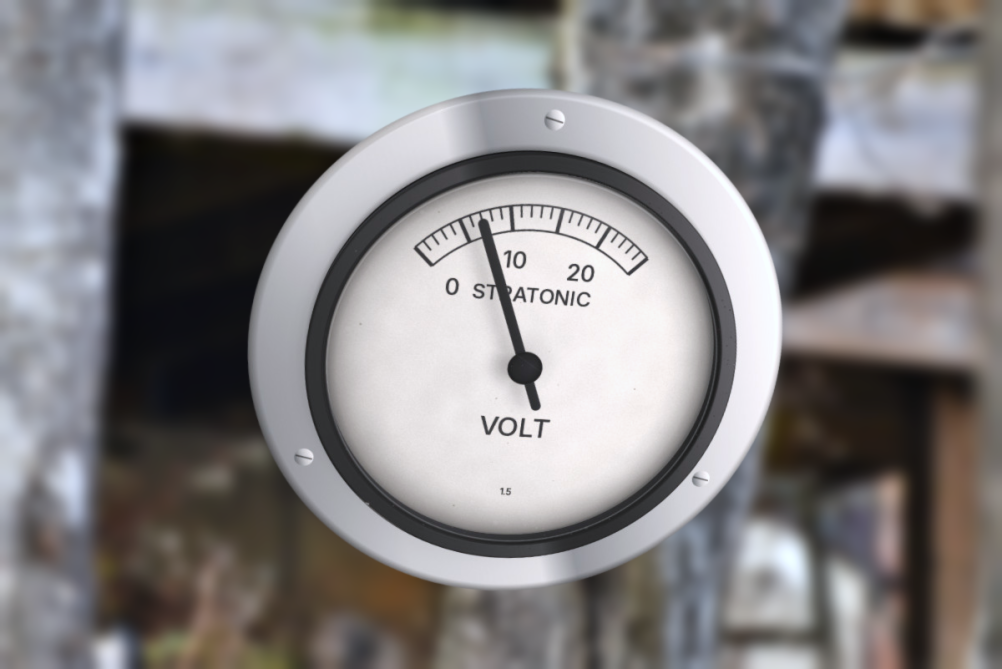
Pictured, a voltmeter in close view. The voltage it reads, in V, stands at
7 V
